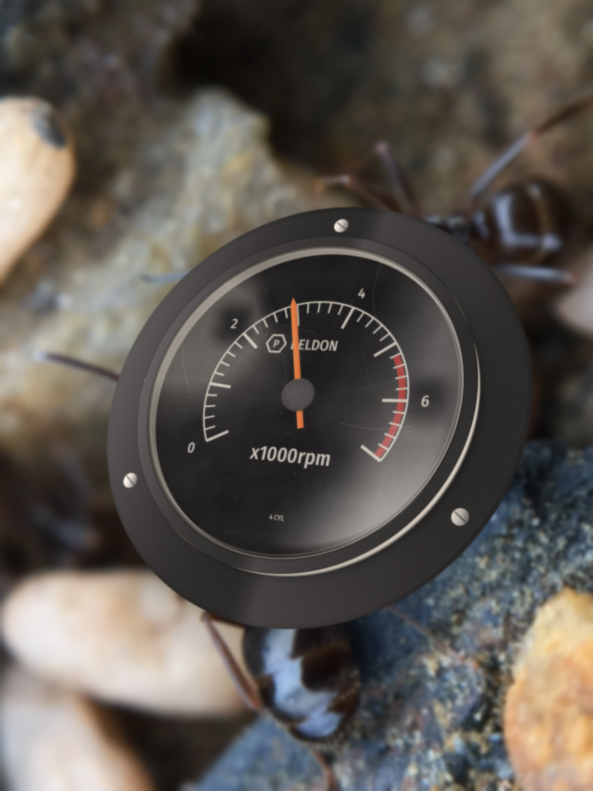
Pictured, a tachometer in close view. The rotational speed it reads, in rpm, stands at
3000 rpm
